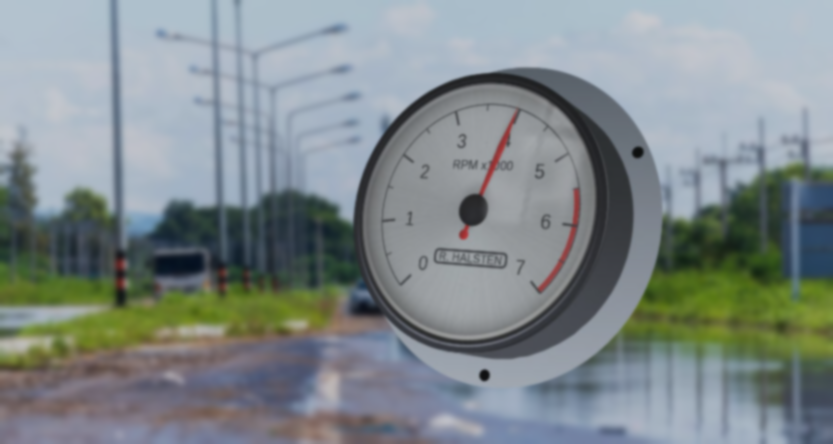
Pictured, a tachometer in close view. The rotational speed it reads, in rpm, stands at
4000 rpm
